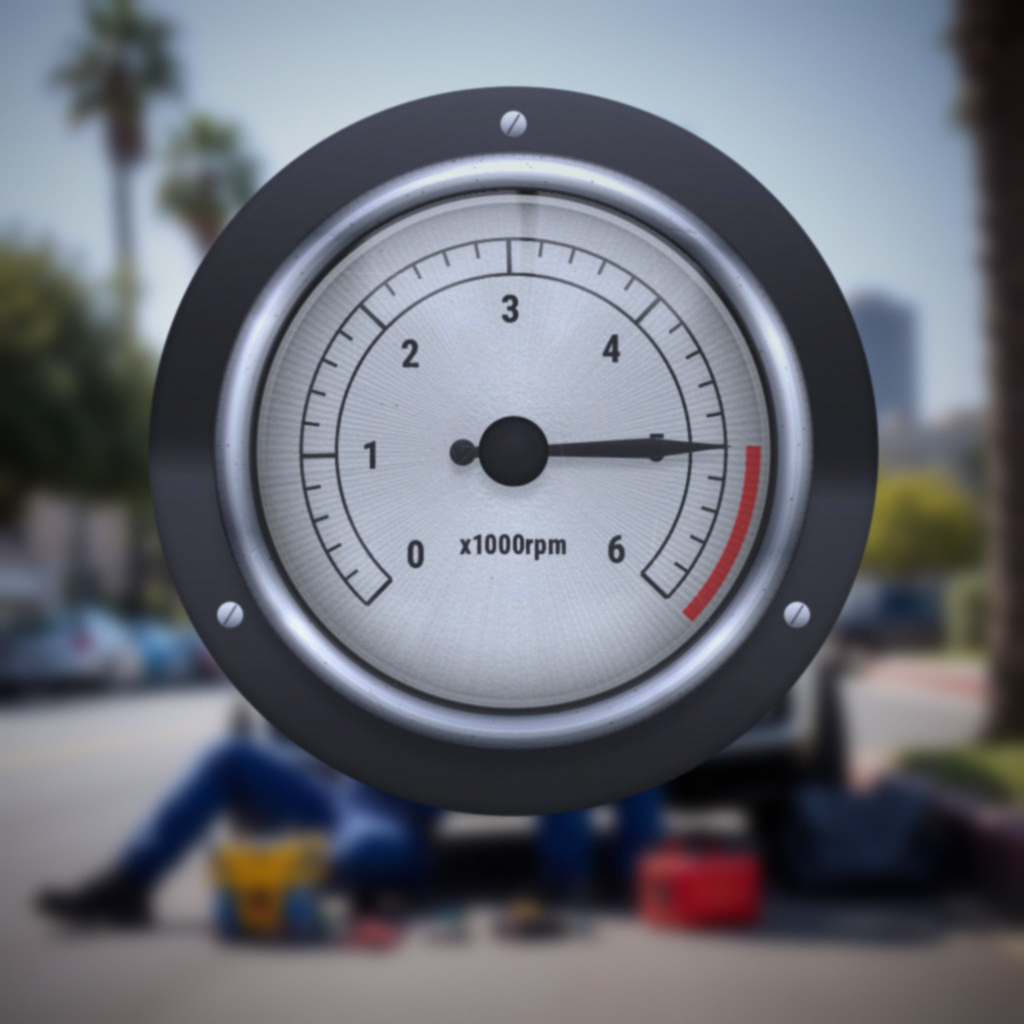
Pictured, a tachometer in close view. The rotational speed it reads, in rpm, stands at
5000 rpm
